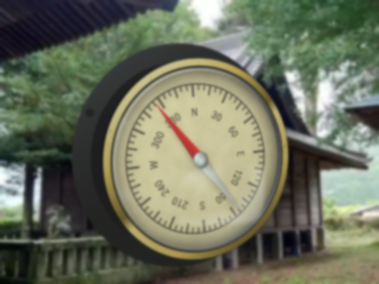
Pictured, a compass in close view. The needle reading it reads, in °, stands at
325 °
